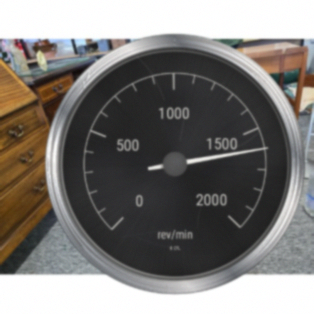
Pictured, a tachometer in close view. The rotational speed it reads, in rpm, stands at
1600 rpm
